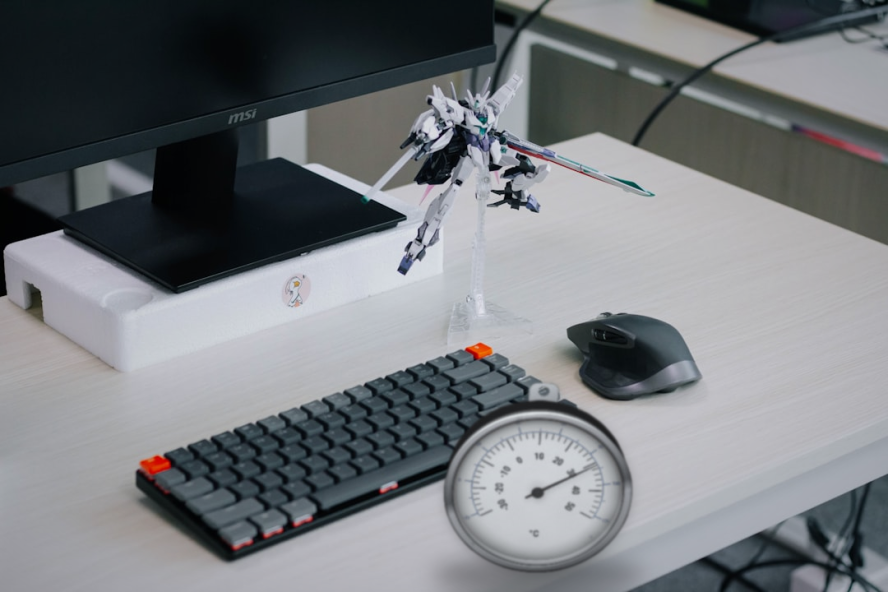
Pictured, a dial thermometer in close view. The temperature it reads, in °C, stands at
30 °C
